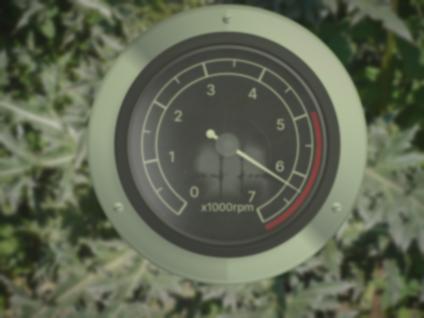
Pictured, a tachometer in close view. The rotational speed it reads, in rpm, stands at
6250 rpm
